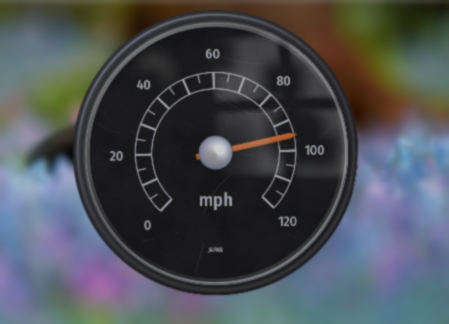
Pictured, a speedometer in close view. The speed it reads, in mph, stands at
95 mph
